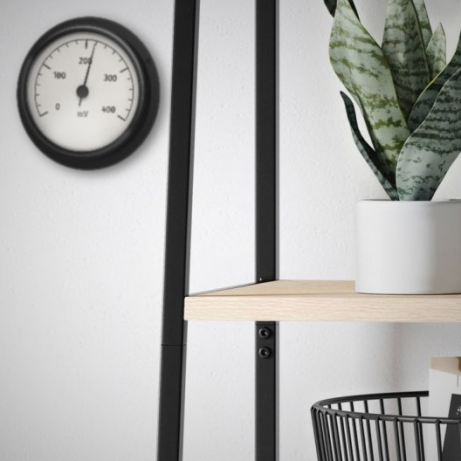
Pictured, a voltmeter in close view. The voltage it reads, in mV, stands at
220 mV
